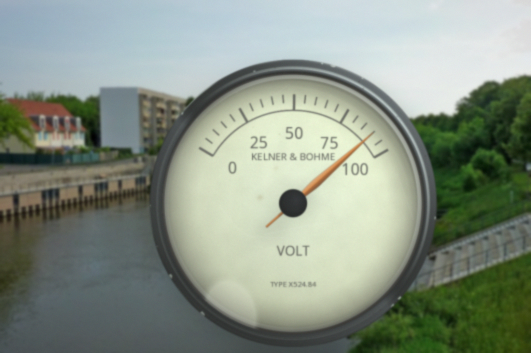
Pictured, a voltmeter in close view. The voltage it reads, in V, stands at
90 V
